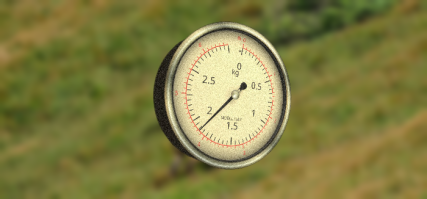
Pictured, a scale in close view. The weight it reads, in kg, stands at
1.9 kg
